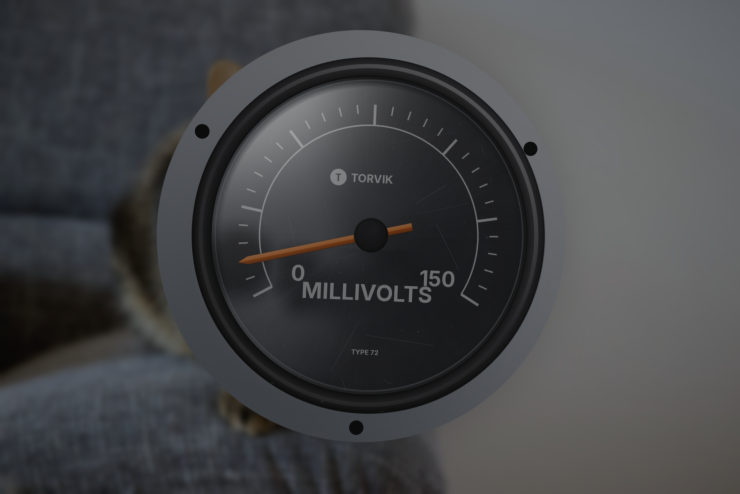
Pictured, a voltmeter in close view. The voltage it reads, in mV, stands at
10 mV
